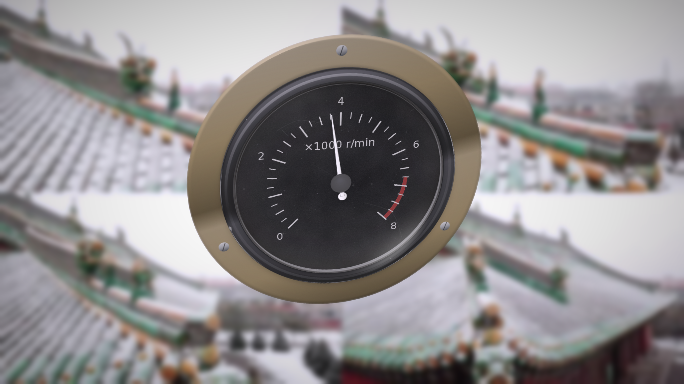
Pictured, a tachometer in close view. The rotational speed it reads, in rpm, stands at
3750 rpm
